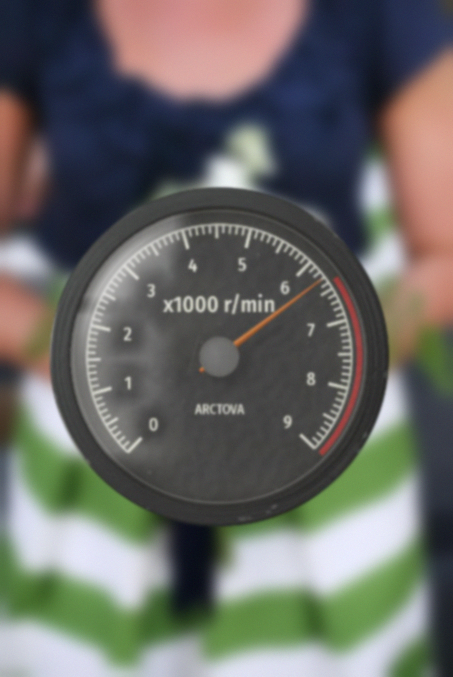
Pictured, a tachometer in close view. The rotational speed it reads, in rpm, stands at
6300 rpm
